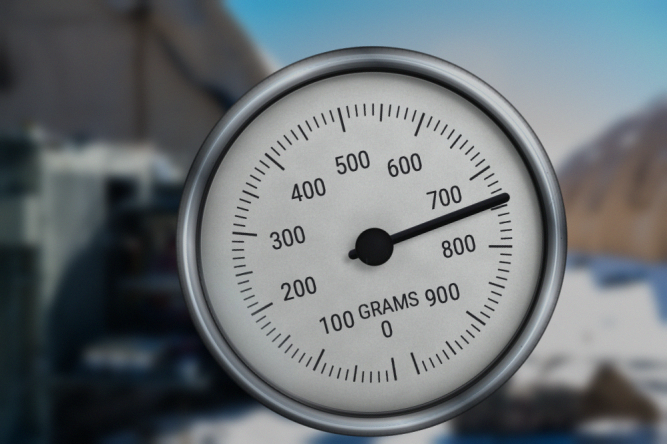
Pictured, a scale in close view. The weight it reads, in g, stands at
740 g
